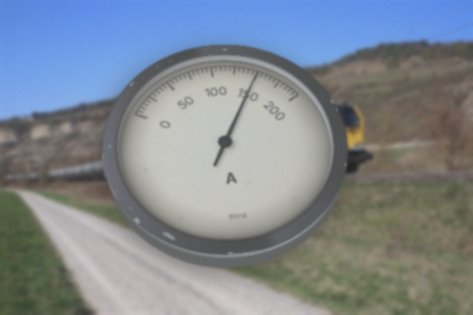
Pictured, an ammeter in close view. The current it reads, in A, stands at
150 A
